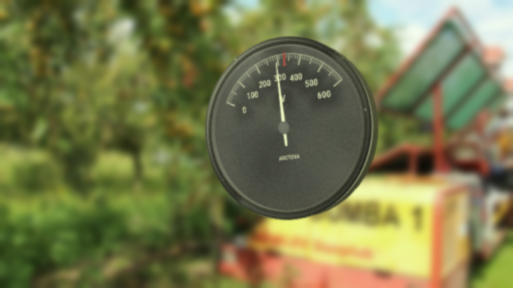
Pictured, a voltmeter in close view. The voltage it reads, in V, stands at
300 V
